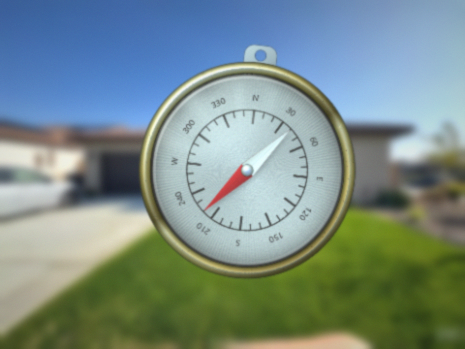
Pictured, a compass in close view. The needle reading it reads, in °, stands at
220 °
